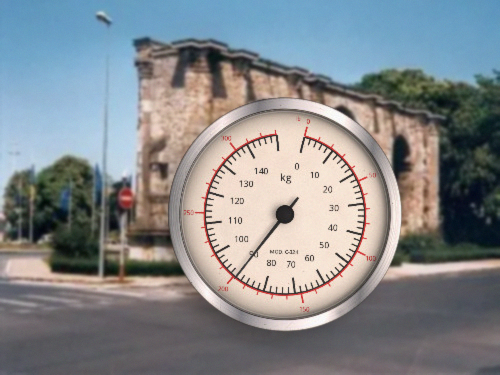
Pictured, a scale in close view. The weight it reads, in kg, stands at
90 kg
